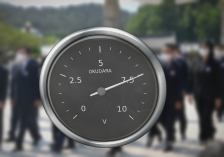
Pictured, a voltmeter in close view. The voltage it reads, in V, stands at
7.5 V
